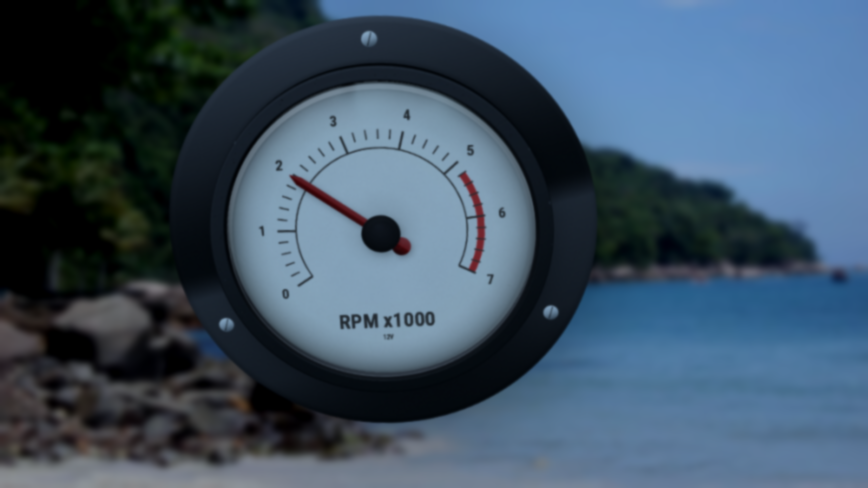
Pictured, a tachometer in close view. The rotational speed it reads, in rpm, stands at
2000 rpm
